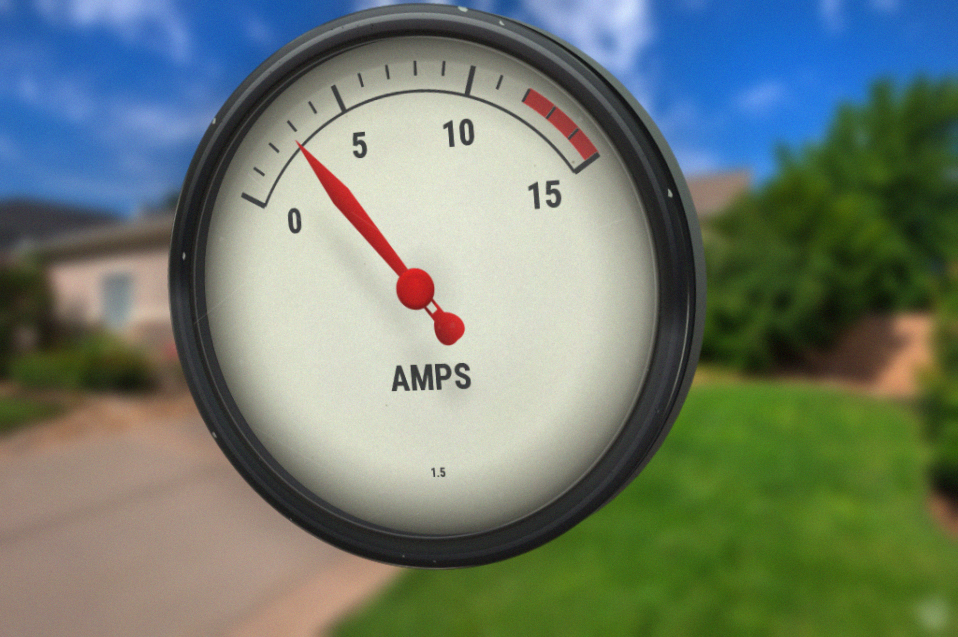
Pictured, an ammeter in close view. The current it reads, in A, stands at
3 A
